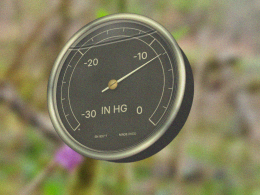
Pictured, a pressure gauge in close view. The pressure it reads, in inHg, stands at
-8 inHg
